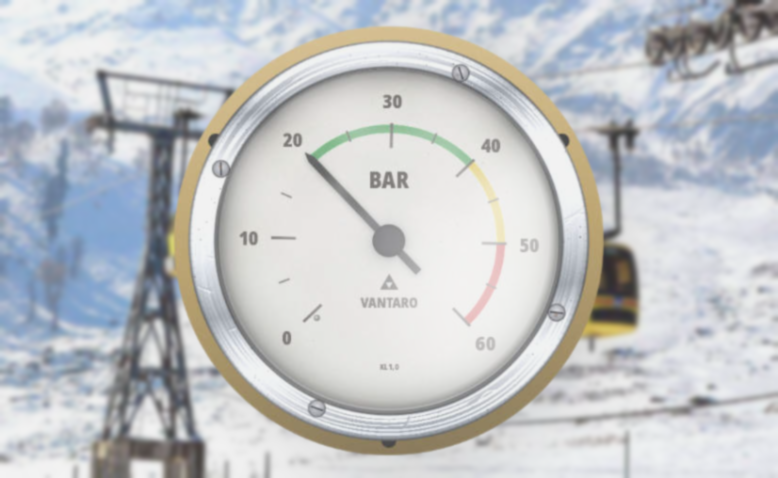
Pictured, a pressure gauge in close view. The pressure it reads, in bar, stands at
20 bar
